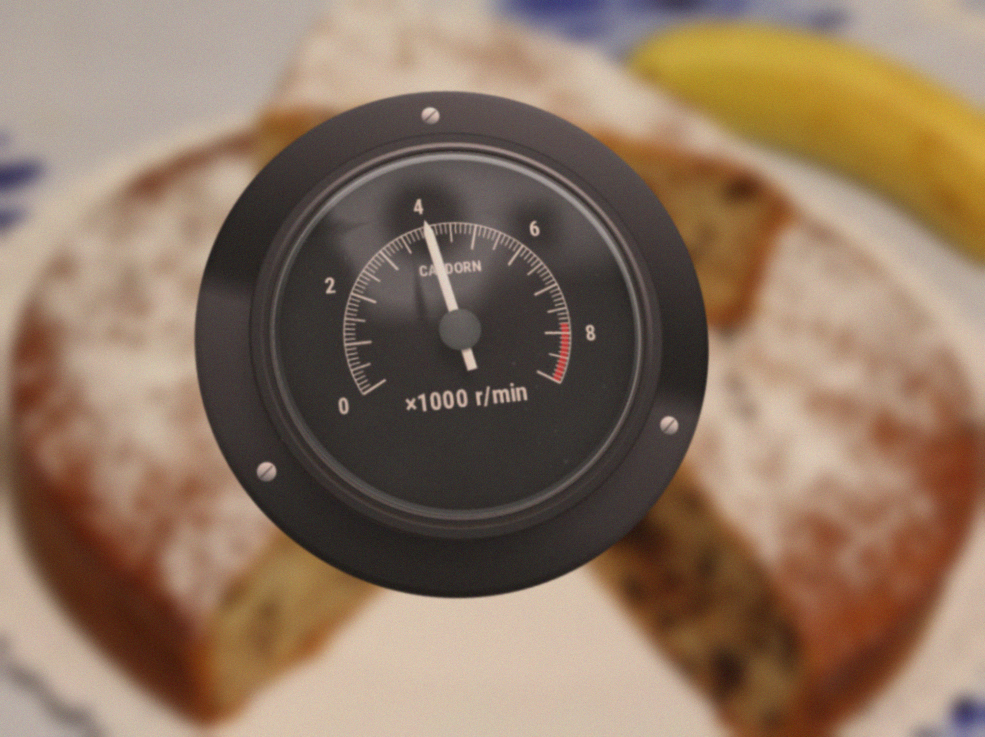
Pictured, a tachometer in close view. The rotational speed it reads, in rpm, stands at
4000 rpm
